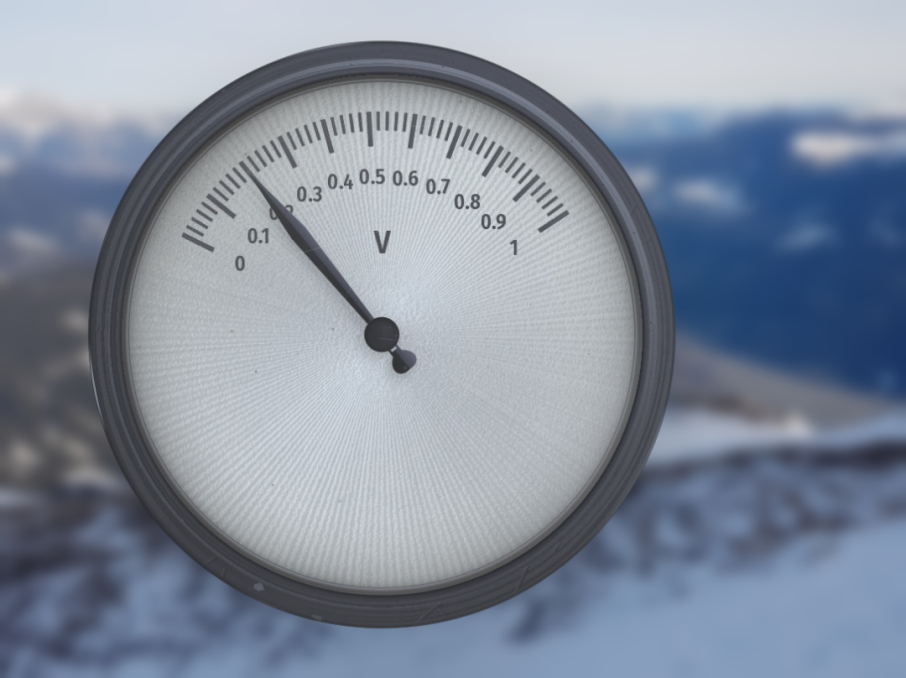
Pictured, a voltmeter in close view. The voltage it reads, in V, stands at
0.2 V
